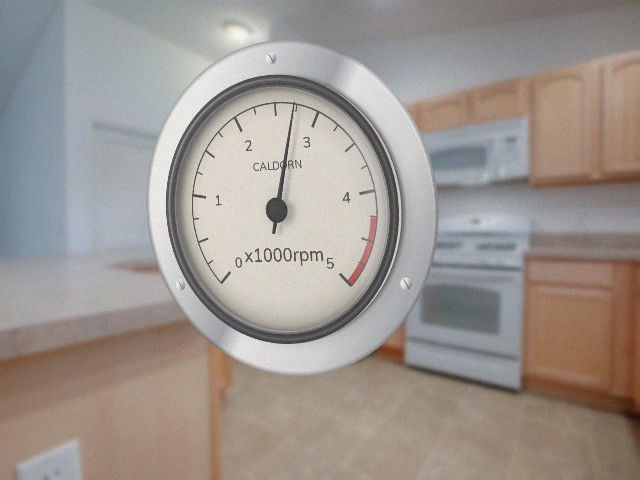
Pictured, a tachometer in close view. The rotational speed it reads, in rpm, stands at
2750 rpm
